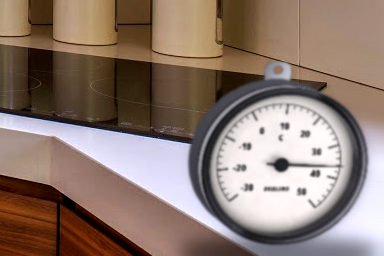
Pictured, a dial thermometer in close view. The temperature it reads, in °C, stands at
36 °C
